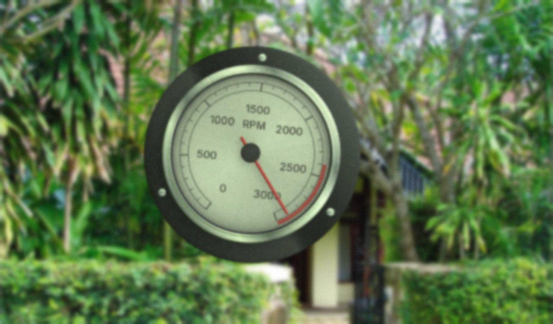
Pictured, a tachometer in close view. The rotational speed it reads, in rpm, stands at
2900 rpm
